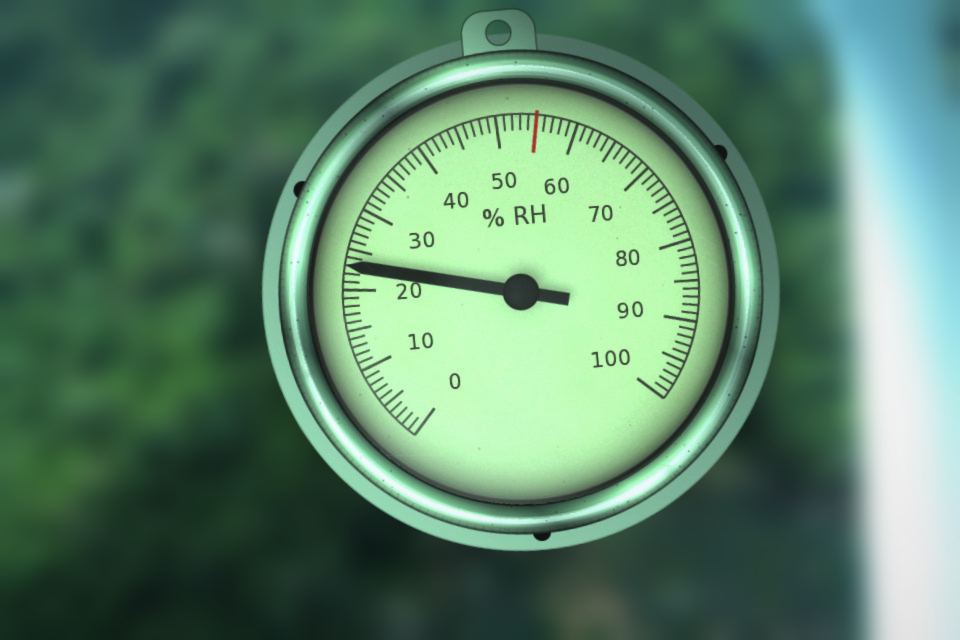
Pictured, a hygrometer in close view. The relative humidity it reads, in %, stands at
23 %
